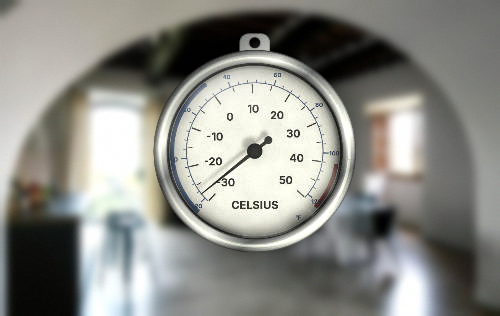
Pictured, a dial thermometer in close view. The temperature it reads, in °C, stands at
-27.5 °C
